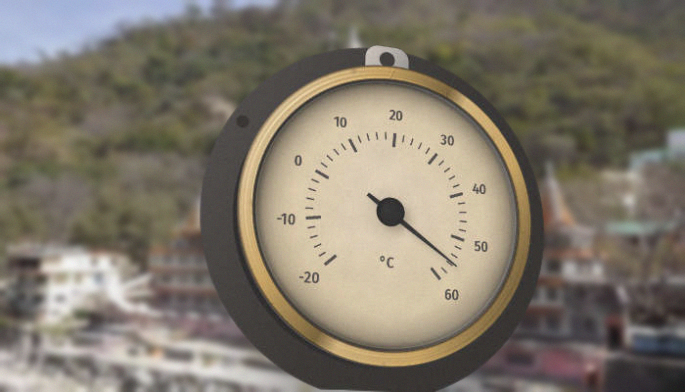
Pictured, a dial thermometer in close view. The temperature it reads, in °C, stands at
56 °C
